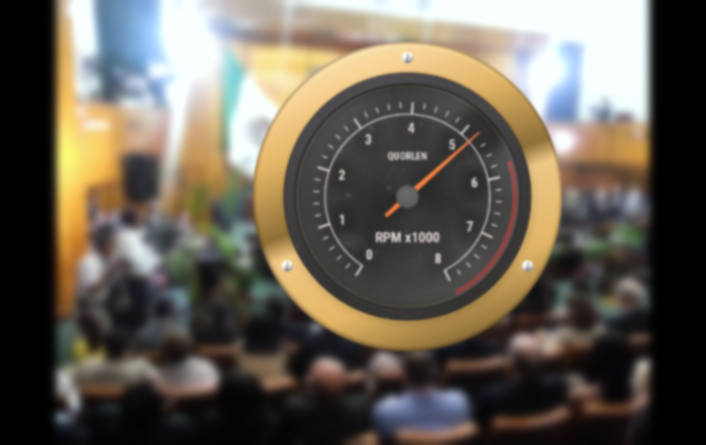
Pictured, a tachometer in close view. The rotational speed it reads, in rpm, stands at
5200 rpm
